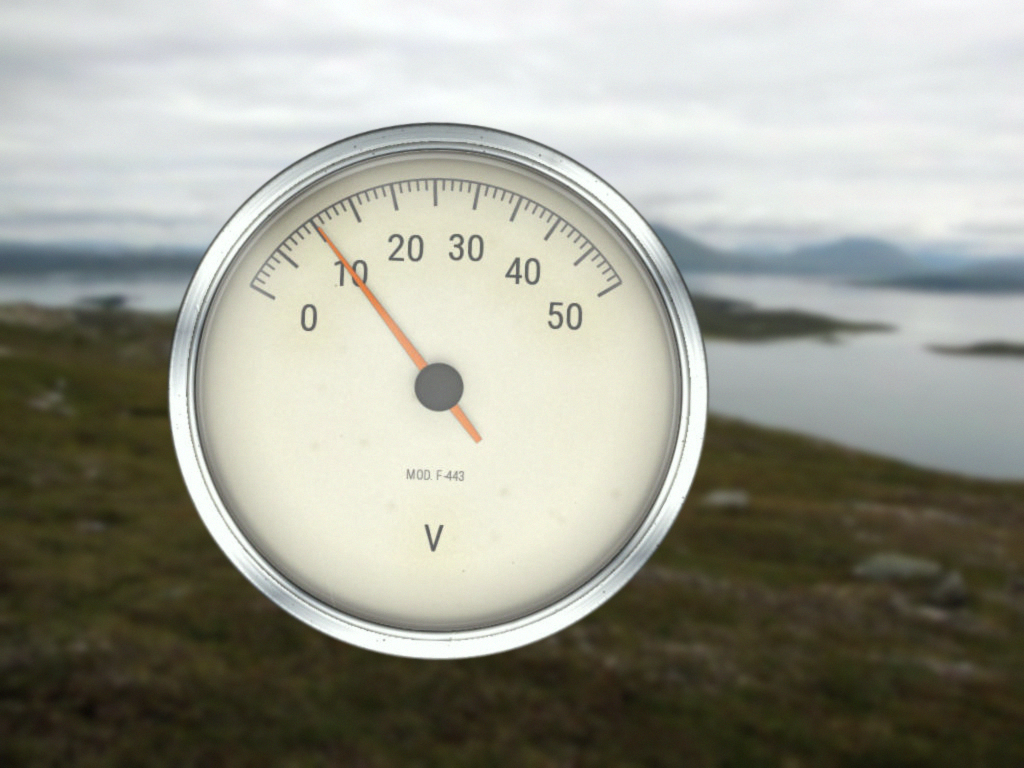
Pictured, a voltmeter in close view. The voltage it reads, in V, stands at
10 V
